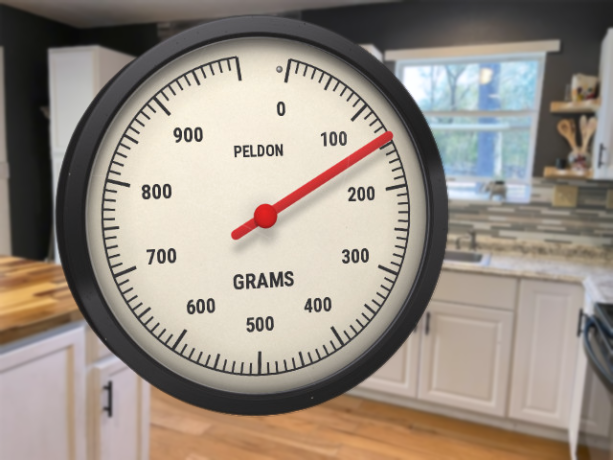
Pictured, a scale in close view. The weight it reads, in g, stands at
140 g
